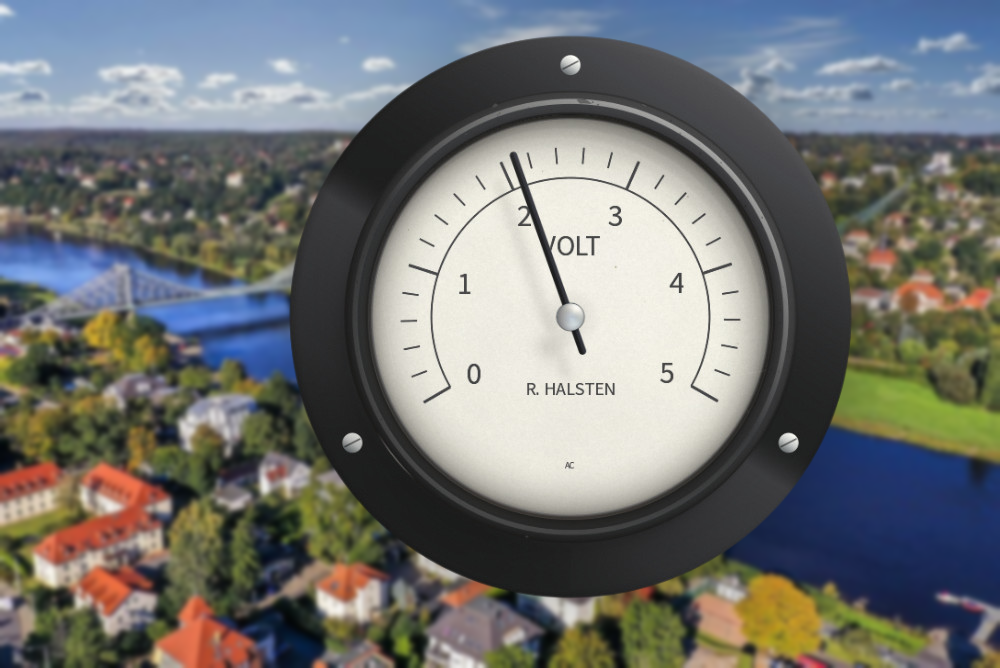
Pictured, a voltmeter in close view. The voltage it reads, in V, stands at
2.1 V
